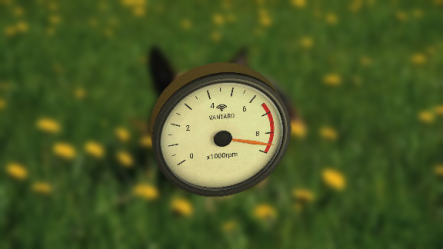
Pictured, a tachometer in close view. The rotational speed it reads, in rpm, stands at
8500 rpm
